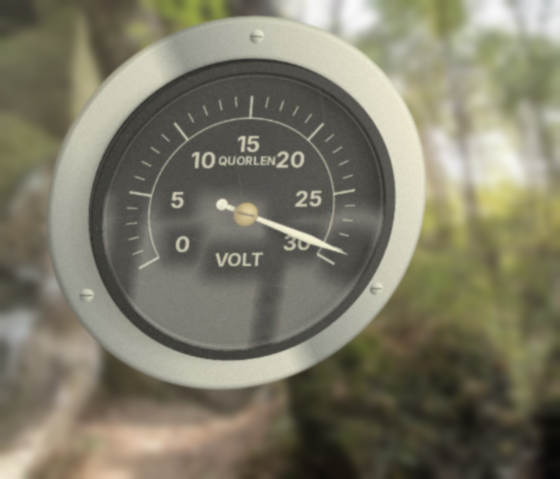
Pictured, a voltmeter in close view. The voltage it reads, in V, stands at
29 V
